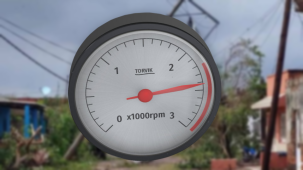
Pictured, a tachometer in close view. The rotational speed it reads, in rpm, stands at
2400 rpm
